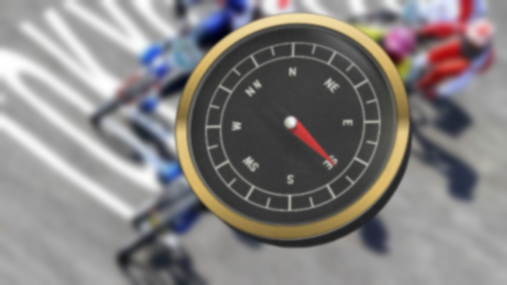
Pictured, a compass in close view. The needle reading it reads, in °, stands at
135 °
